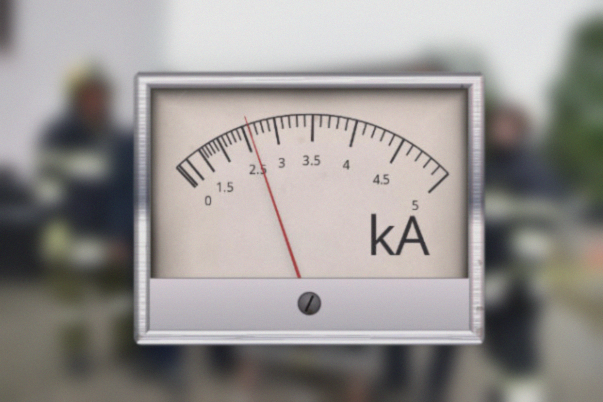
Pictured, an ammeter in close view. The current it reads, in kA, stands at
2.6 kA
